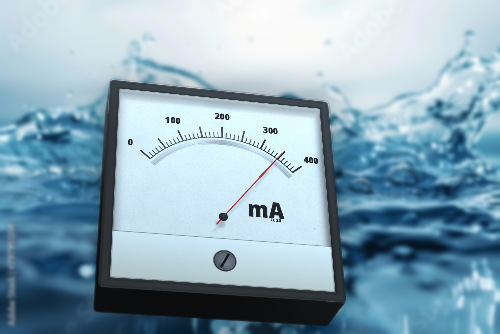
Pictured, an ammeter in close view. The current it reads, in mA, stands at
350 mA
